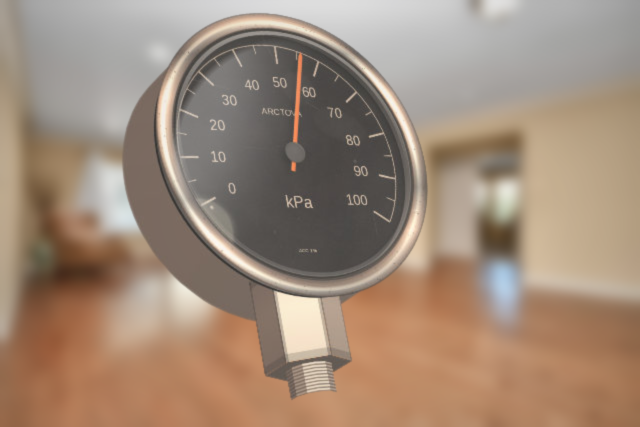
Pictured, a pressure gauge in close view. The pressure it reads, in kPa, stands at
55 kPa
